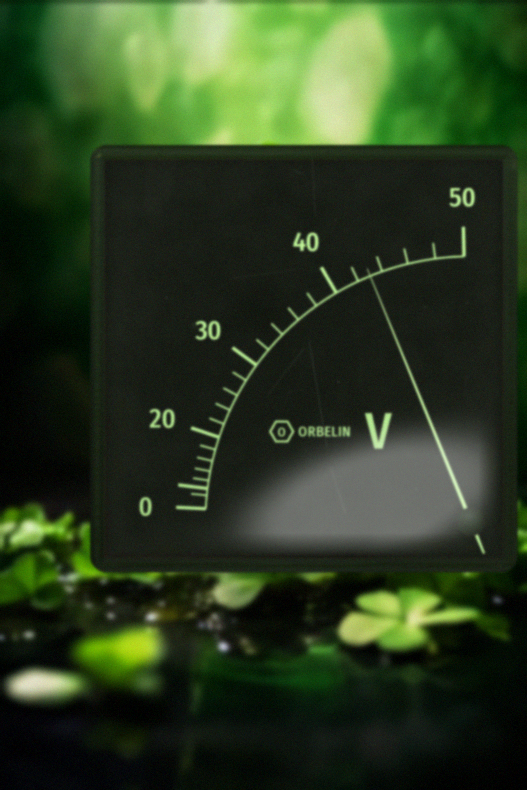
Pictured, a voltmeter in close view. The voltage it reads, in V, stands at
43 V
